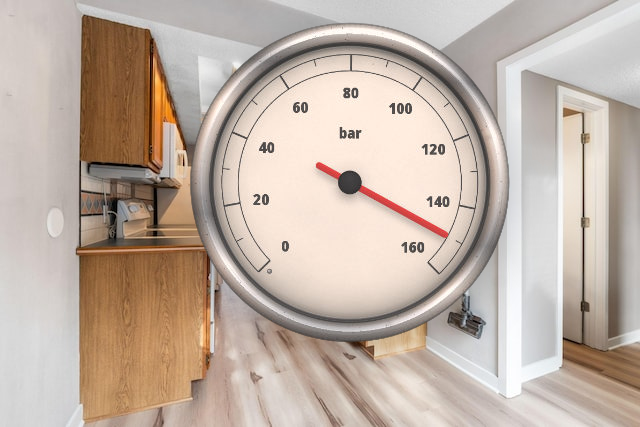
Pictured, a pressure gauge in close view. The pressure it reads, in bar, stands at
150 bar
